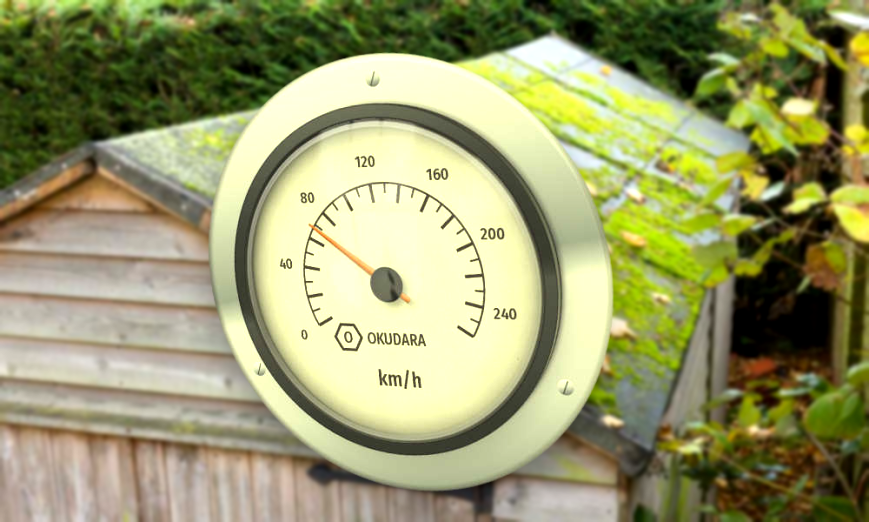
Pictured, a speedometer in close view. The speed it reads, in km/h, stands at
70 km/h
